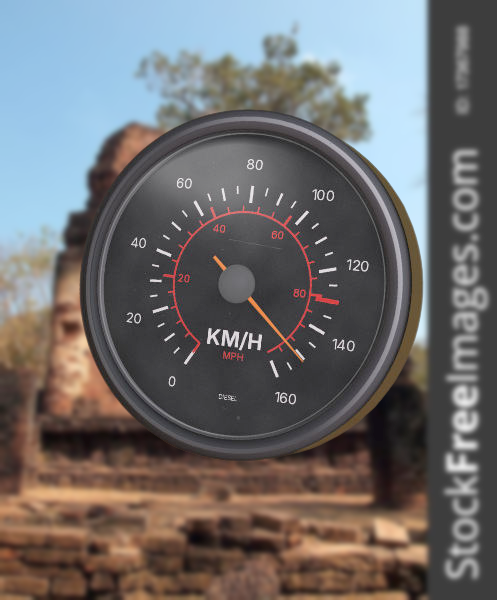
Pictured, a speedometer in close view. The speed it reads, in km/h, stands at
150 km/h
